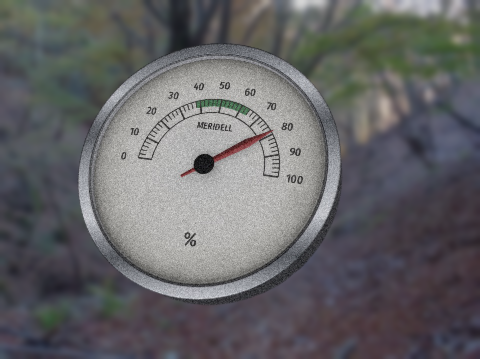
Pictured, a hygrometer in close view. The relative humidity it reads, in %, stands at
80 %
